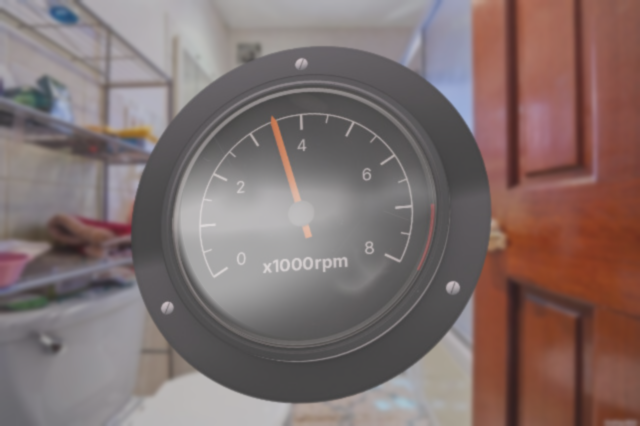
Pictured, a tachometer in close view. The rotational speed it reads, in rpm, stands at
3500 rpm
